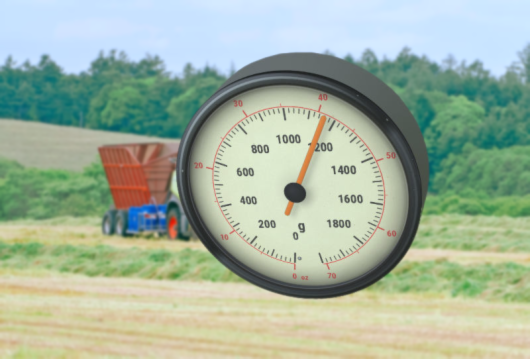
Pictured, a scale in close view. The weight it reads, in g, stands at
1160 g
